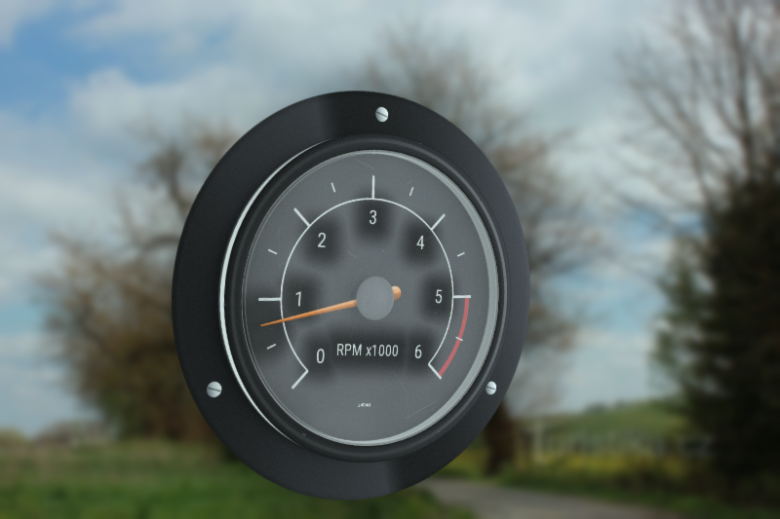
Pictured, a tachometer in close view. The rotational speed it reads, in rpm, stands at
750 rpm
